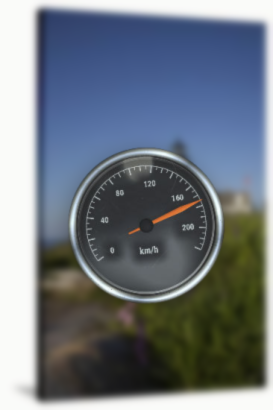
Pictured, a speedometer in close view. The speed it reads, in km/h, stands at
175 km/h
